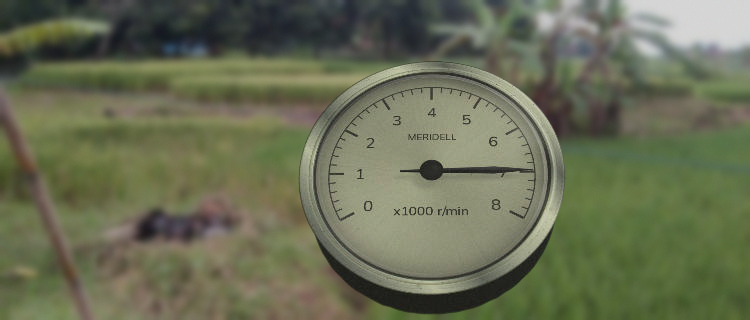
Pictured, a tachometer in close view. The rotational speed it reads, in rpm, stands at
7000 rpm
